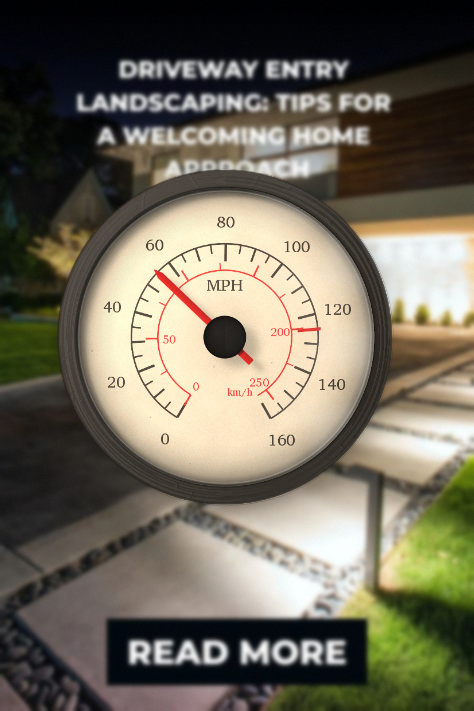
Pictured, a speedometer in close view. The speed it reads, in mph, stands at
55 mph
